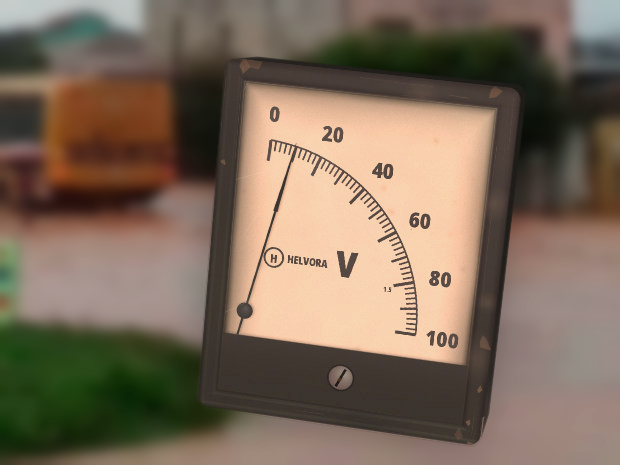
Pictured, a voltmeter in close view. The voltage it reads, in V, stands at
10 V
